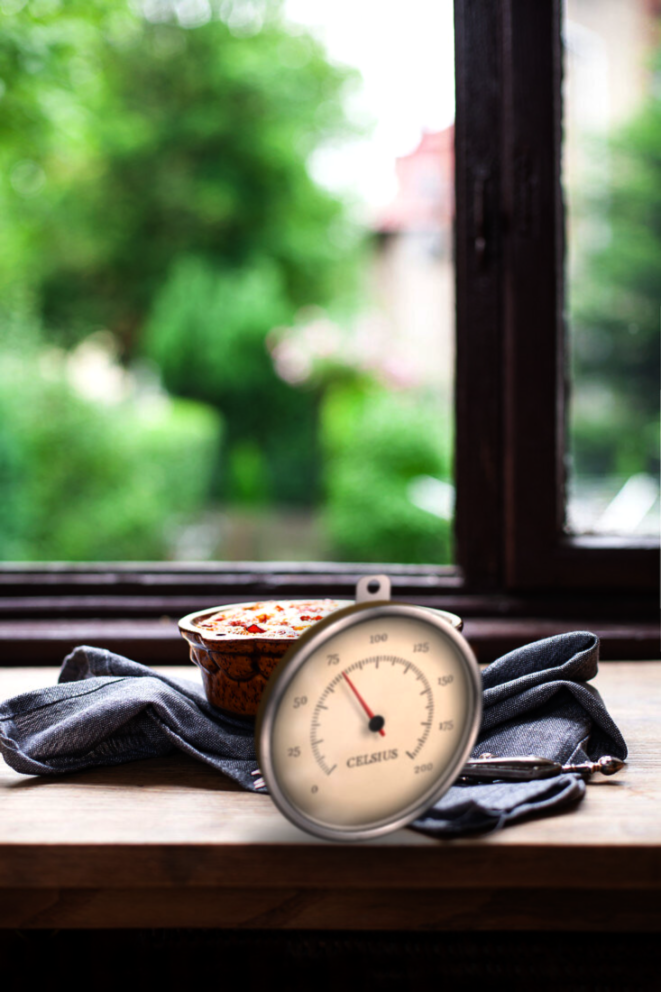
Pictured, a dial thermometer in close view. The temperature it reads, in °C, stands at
75 °C
